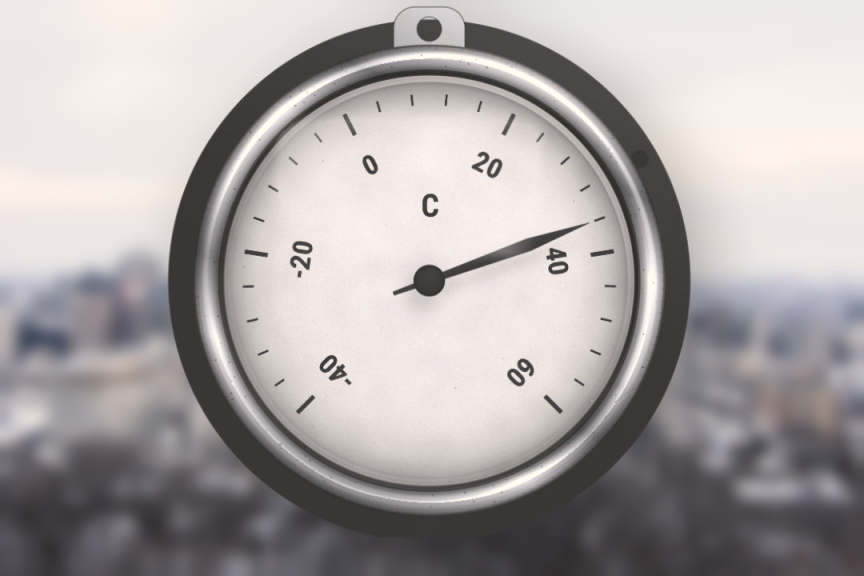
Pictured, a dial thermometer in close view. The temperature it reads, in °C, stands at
36 °C
